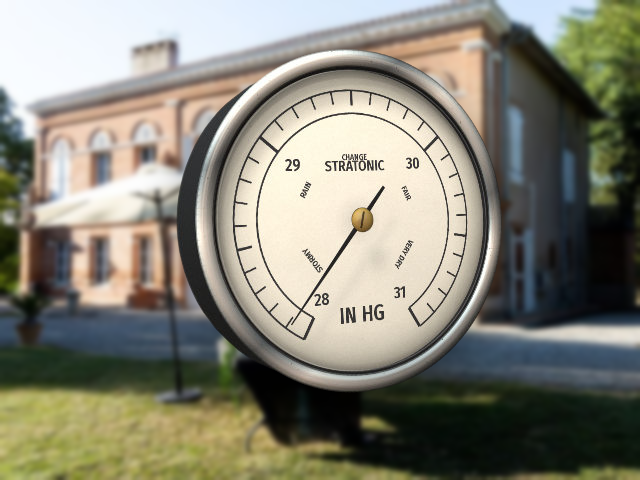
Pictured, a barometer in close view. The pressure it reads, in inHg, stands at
28.1 inHg
